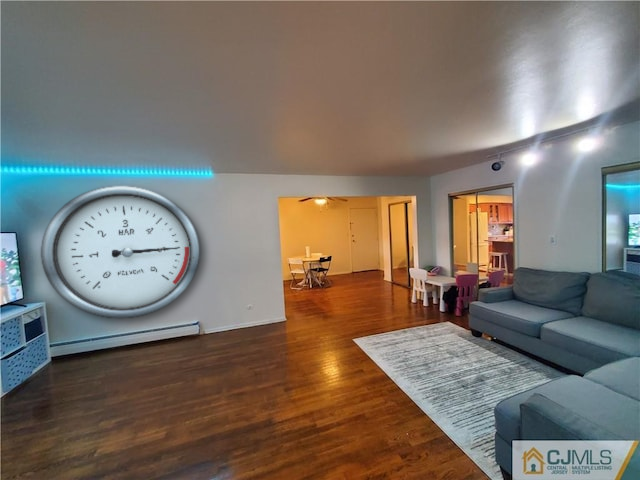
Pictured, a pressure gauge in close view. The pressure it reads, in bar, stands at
5 bar
